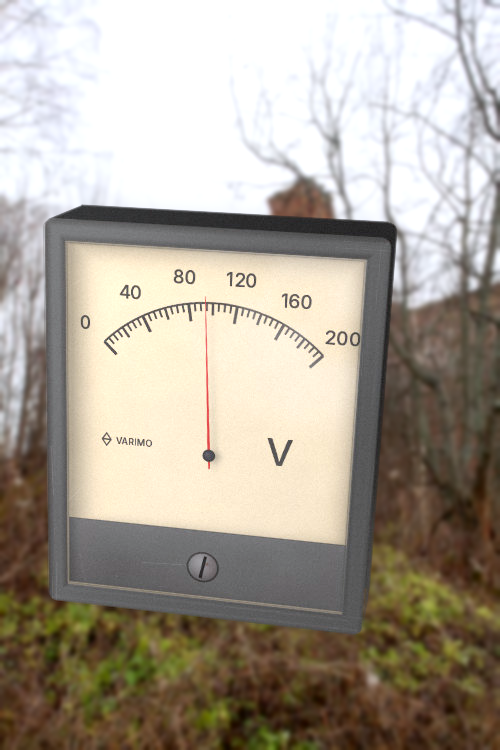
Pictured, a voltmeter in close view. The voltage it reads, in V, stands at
95 V
